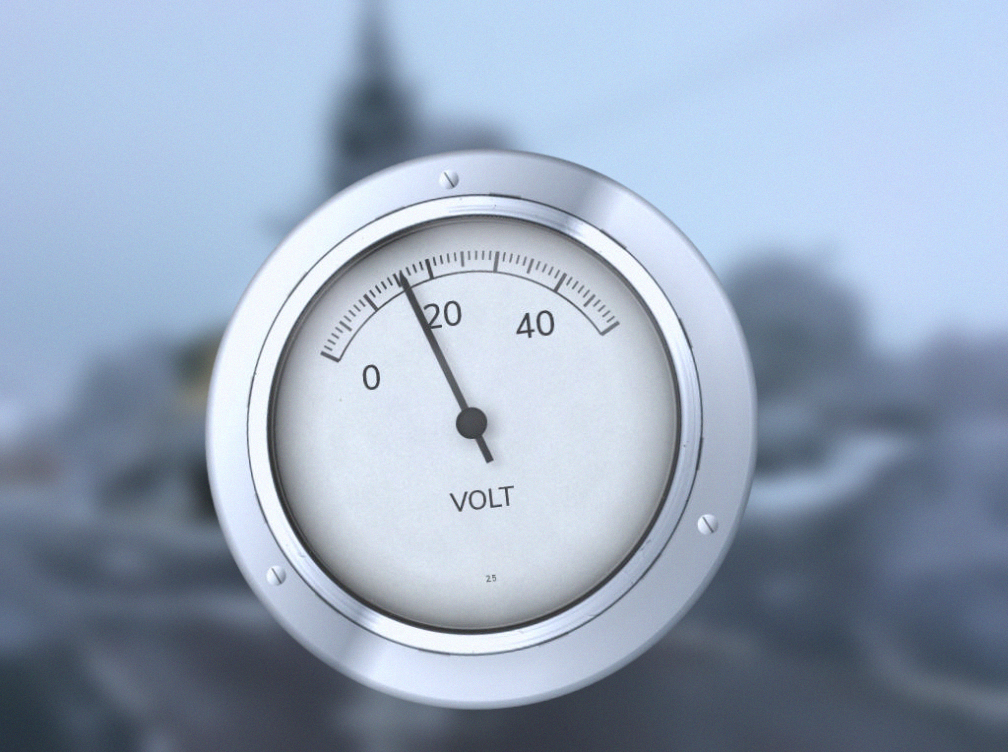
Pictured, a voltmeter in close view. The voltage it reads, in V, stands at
16 V
